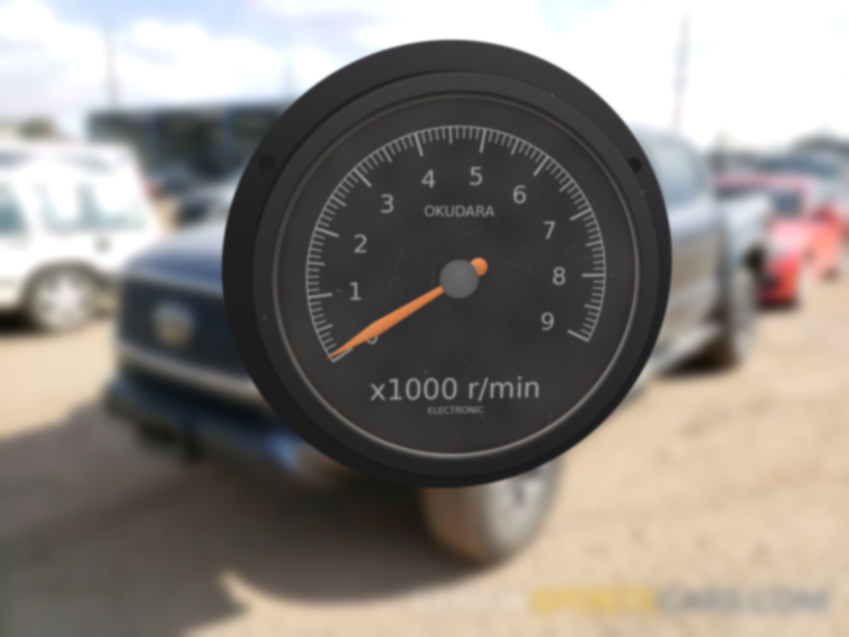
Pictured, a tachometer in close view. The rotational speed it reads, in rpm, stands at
100 rpm
